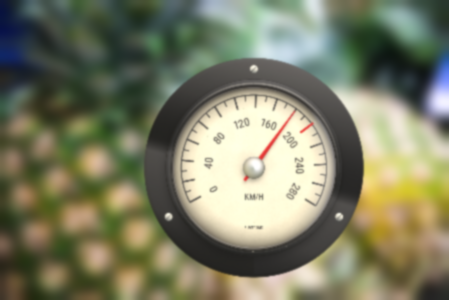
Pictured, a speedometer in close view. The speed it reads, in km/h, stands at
180 km/h
